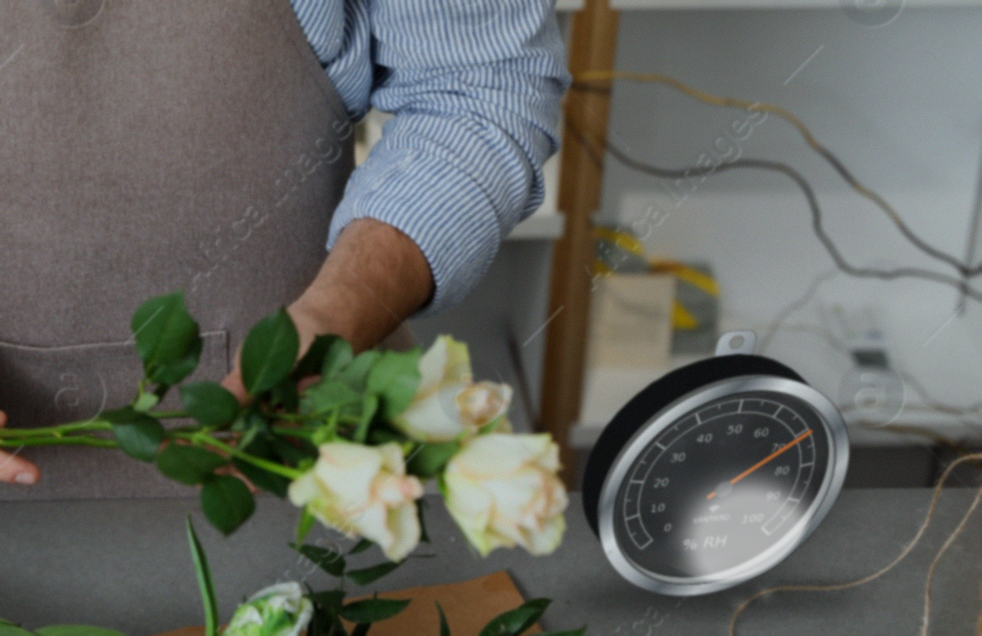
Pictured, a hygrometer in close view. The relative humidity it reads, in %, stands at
70 %
